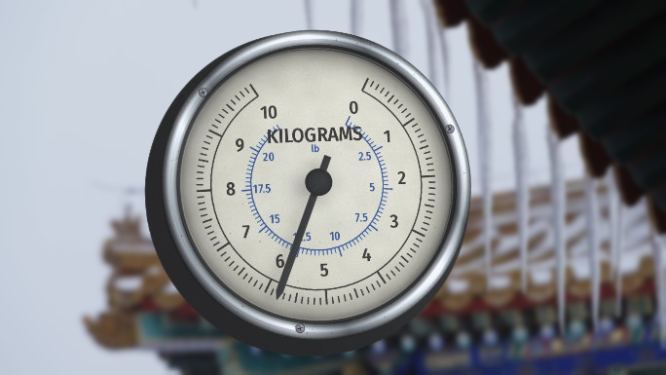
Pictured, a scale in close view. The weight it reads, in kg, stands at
5.8 kg
